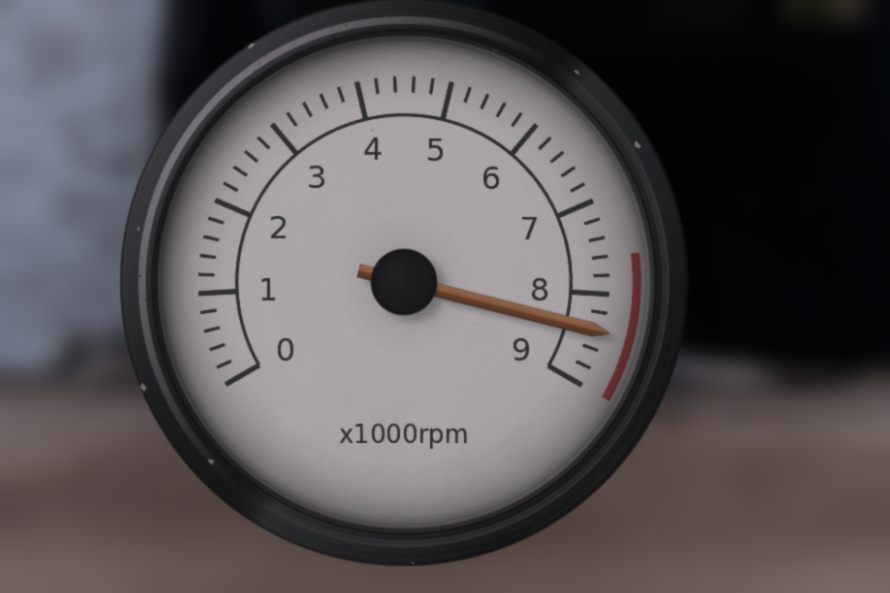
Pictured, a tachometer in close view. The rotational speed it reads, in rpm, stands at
8400 rpm
